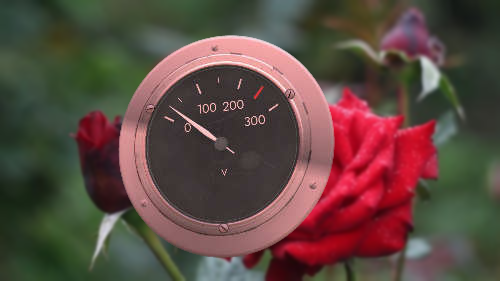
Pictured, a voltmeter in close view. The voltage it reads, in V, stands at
25 V
